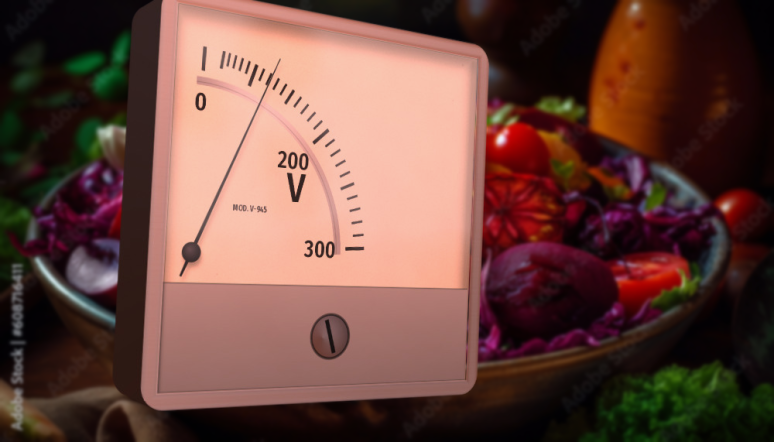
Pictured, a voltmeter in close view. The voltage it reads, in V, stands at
120 V
